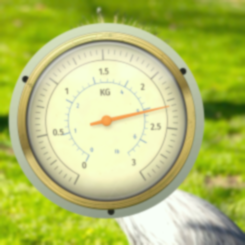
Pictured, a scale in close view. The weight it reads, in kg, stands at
2.3 kg
